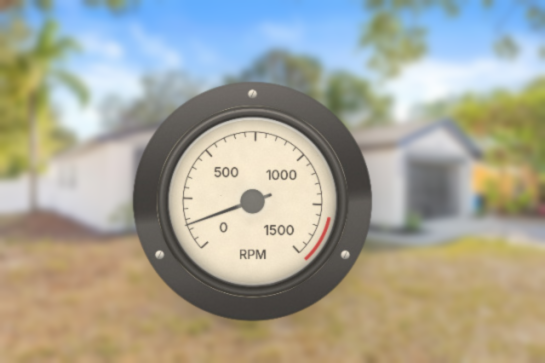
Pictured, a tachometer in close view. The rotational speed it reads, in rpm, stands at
125 rpm
